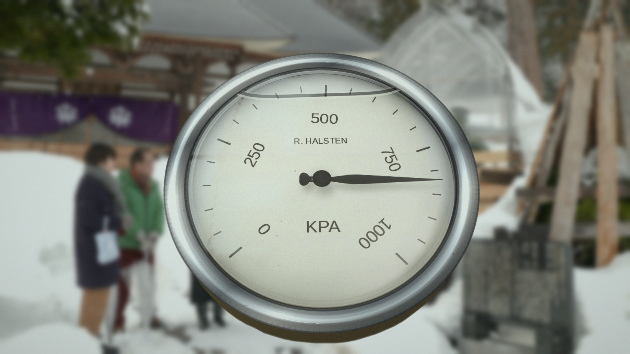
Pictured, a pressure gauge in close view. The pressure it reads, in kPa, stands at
825 kPa
